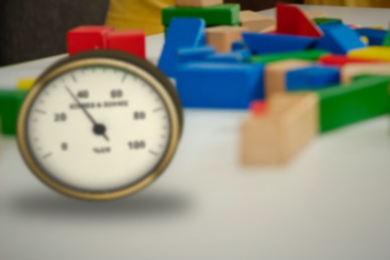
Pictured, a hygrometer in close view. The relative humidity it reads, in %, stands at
36 %
